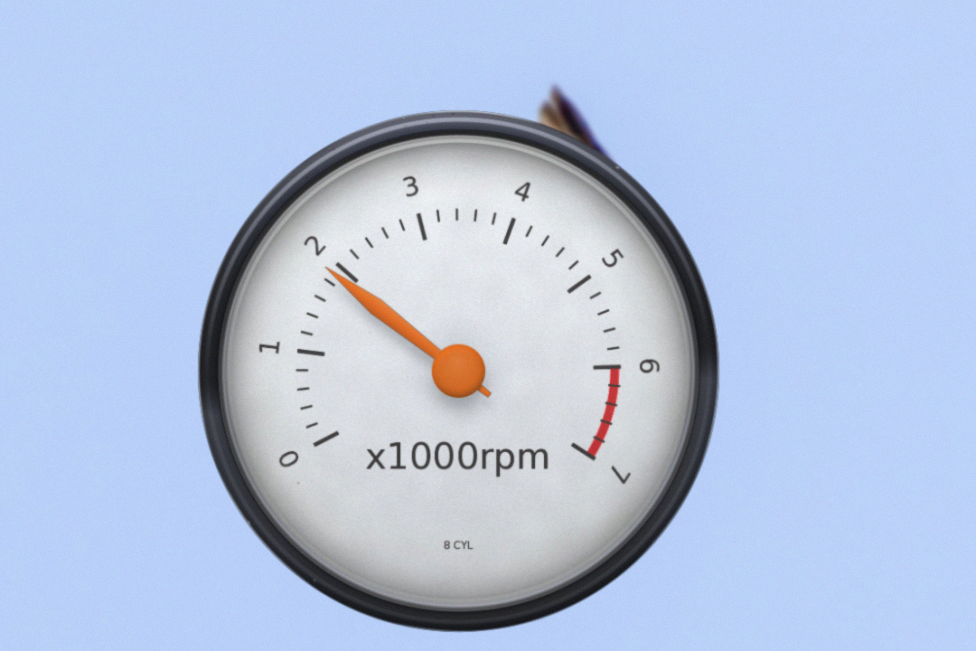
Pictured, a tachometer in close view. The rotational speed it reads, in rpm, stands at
1900 rpm
